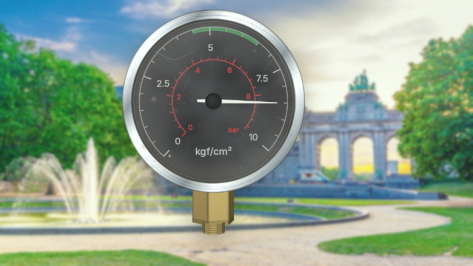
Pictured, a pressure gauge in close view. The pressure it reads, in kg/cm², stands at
8.5 kg/cm²
